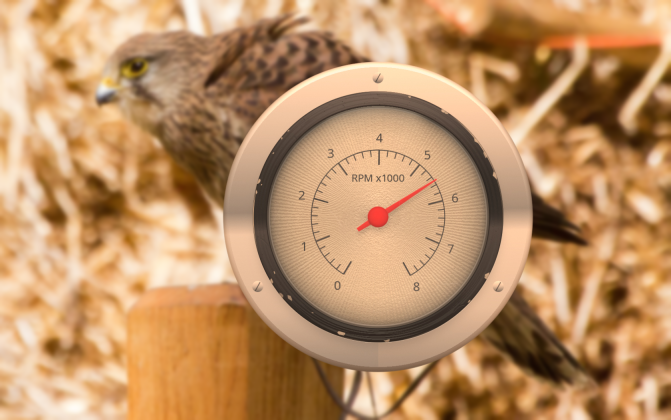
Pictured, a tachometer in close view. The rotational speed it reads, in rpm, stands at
5500 rpm
